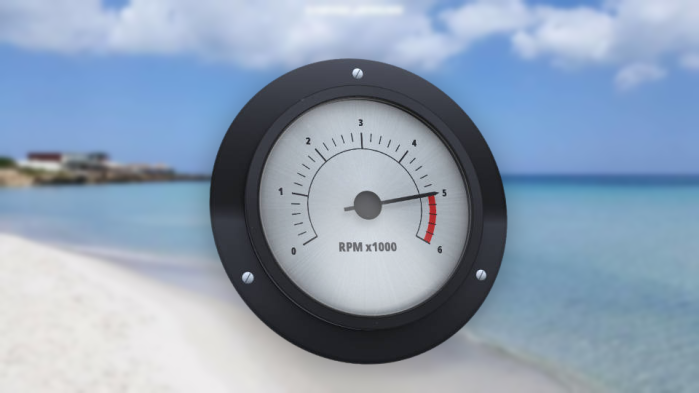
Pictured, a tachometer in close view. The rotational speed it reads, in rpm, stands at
5000 rpm
